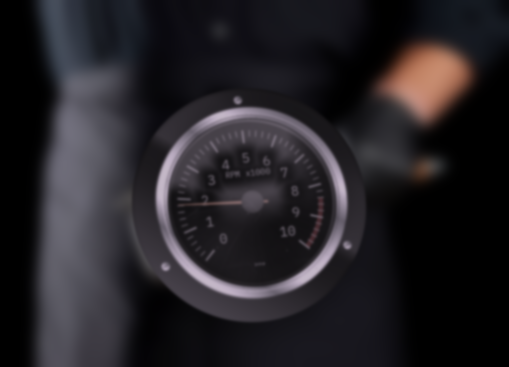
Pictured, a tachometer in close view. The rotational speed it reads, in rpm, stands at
1800 rpm
